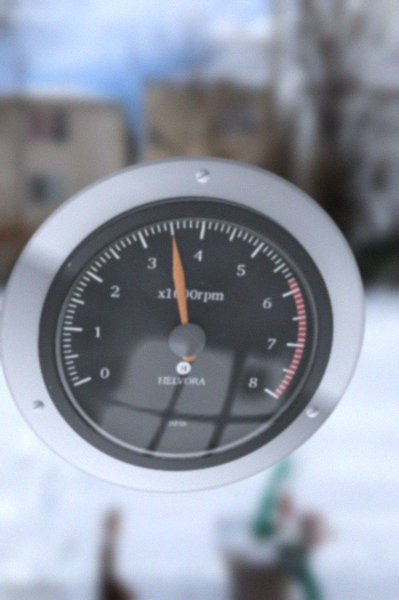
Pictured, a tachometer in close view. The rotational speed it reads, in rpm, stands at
3500 rpm
